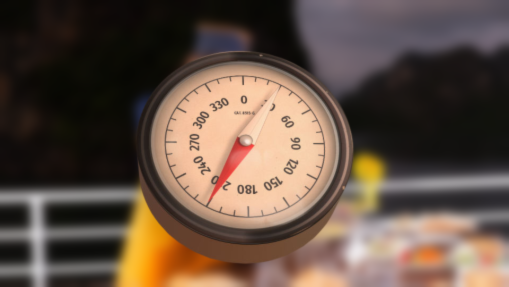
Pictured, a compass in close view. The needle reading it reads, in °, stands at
210 °
